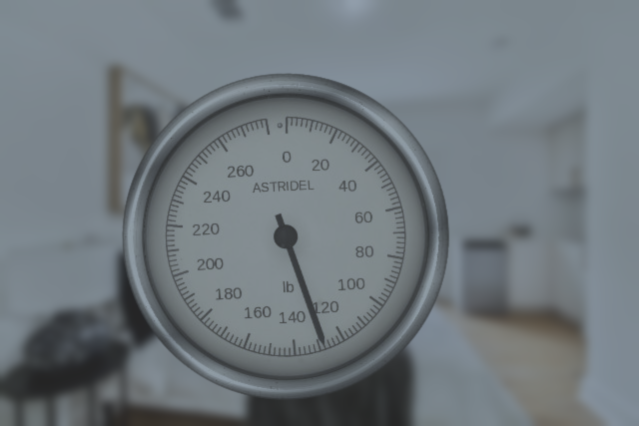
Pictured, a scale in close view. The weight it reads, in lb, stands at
128 lb
